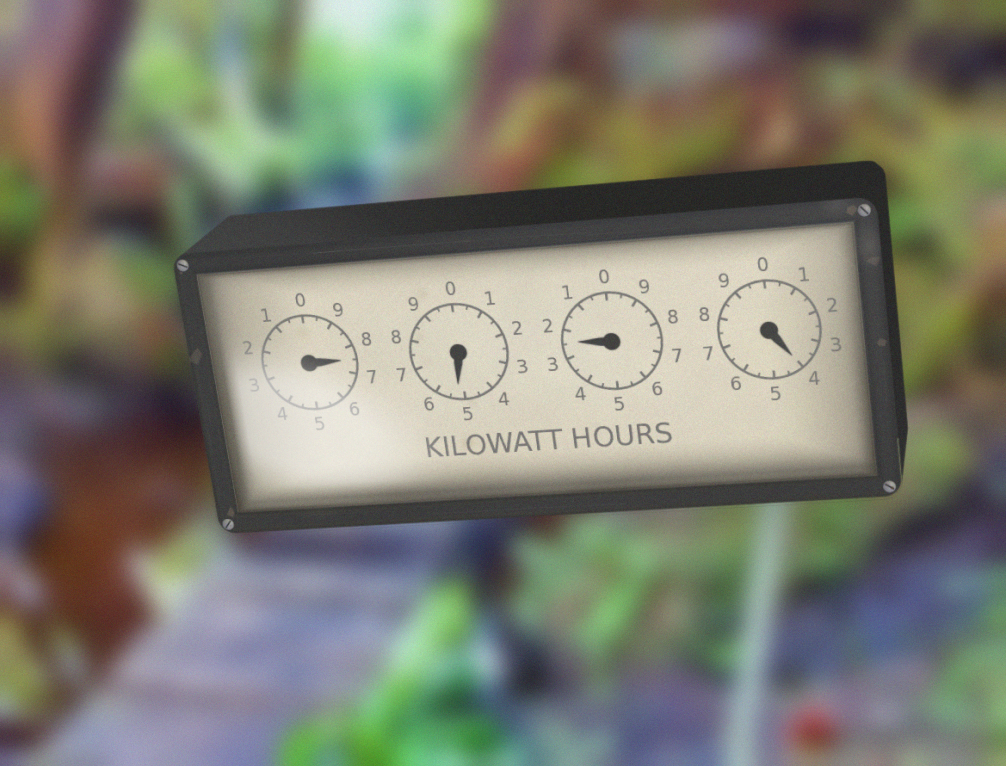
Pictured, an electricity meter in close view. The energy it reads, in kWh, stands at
7524 kWh
